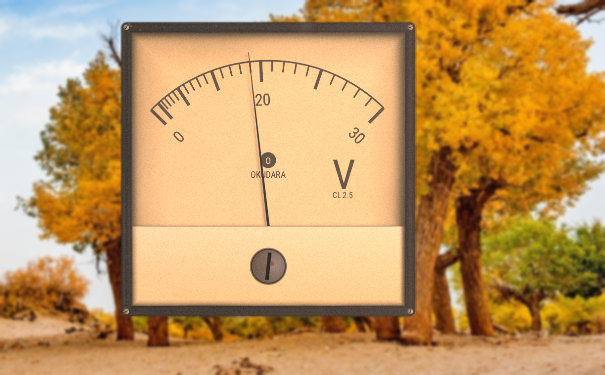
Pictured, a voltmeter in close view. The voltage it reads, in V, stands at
19 V
